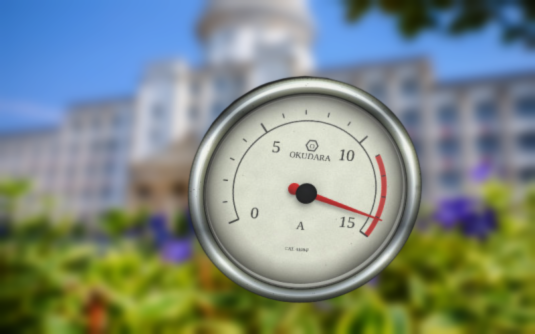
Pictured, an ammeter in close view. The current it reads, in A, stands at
14 A
